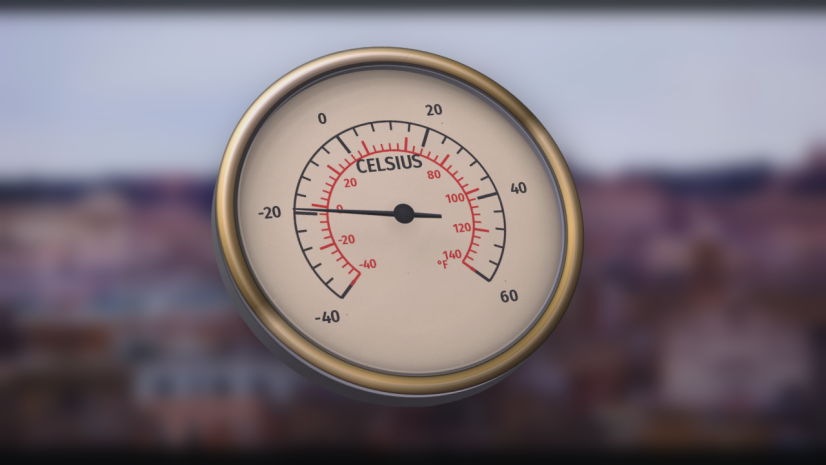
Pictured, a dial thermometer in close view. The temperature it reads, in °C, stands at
-20 °C
